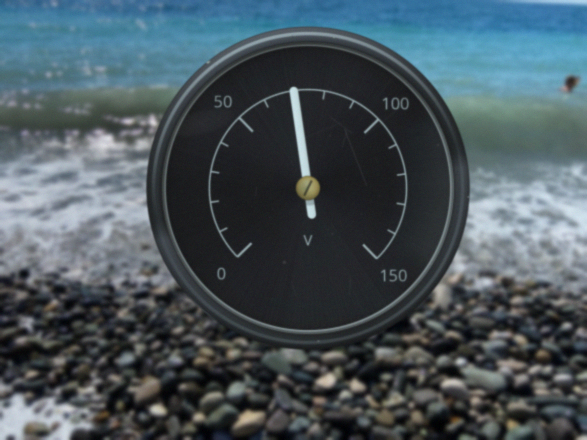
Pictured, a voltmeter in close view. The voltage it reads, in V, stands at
70 V
